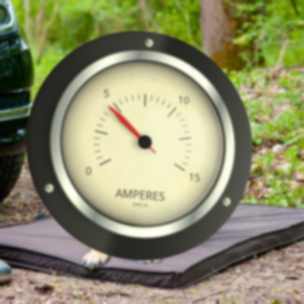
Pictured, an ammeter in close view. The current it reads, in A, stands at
4.5 A
